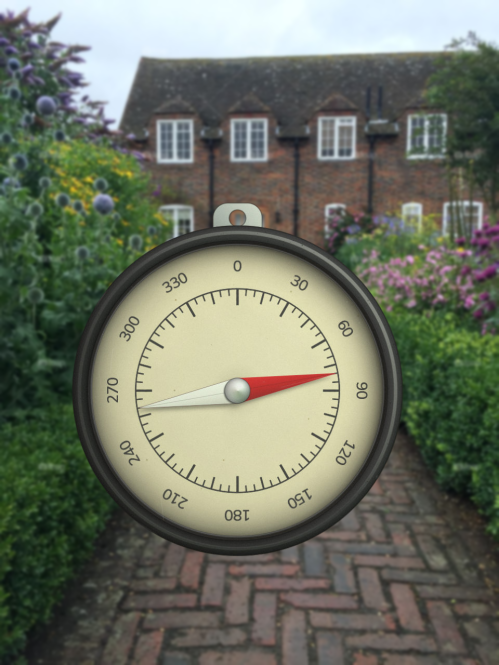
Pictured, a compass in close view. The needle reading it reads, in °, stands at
80 °
